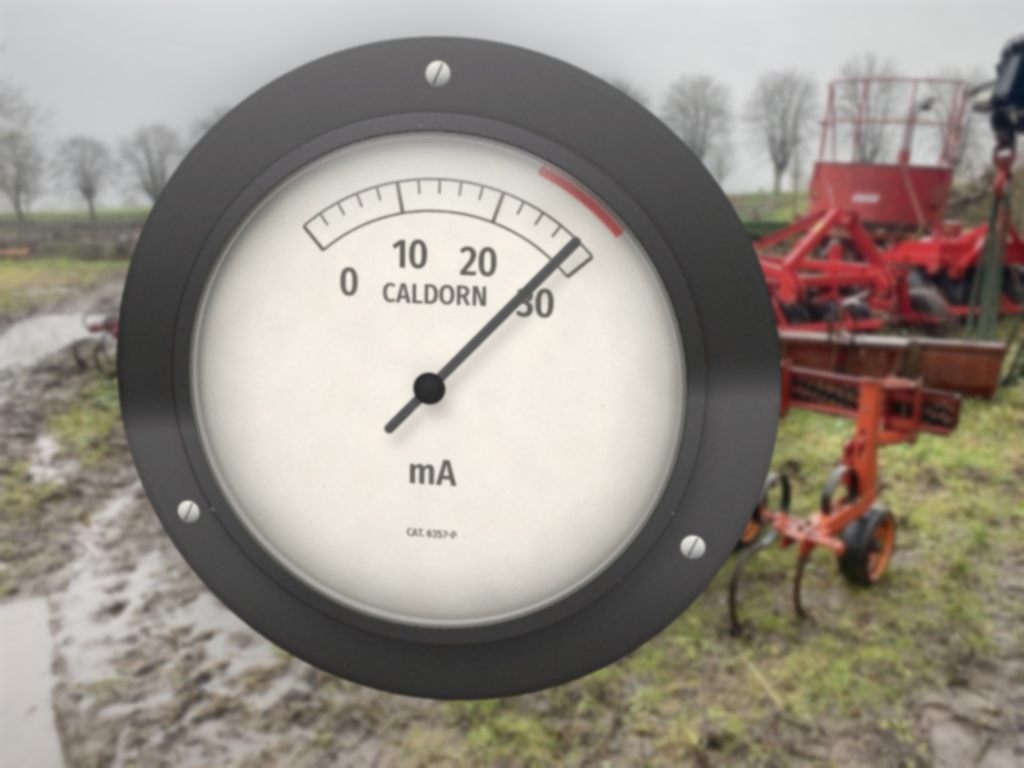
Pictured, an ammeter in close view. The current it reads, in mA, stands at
28 mA
